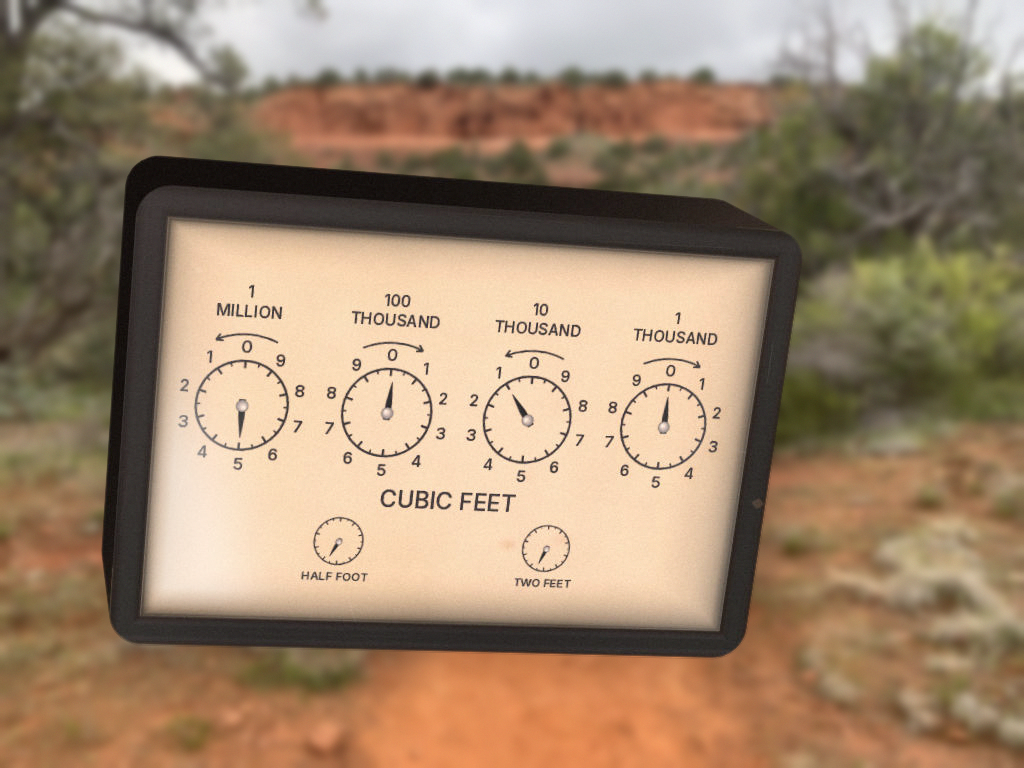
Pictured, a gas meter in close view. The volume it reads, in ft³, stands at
501000 ft³
